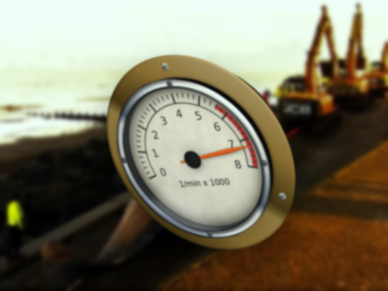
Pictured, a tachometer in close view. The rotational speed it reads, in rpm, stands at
7200 rpm
